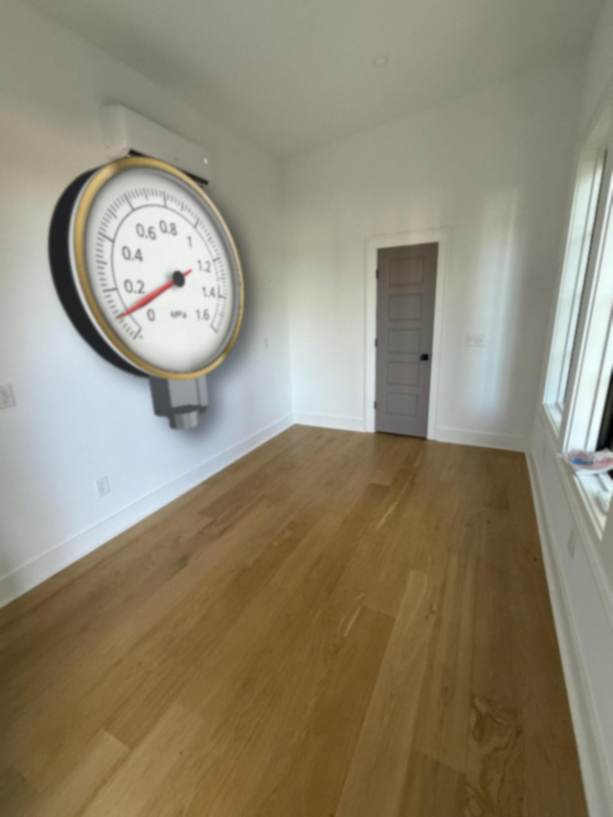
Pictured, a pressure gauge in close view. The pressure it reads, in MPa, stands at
0.1 MPa
